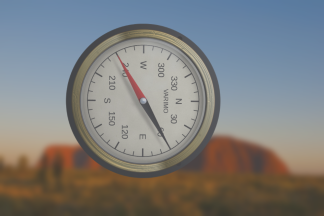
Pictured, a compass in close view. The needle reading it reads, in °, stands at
240 °
